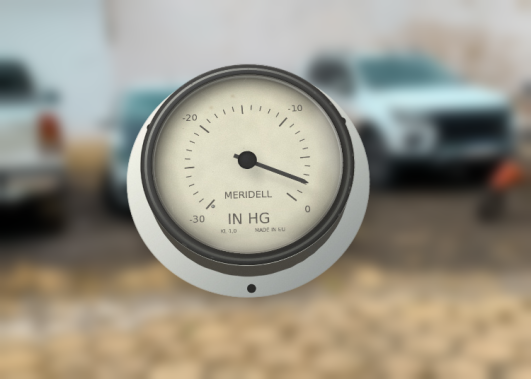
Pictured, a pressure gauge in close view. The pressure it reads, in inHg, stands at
-2 inHg
